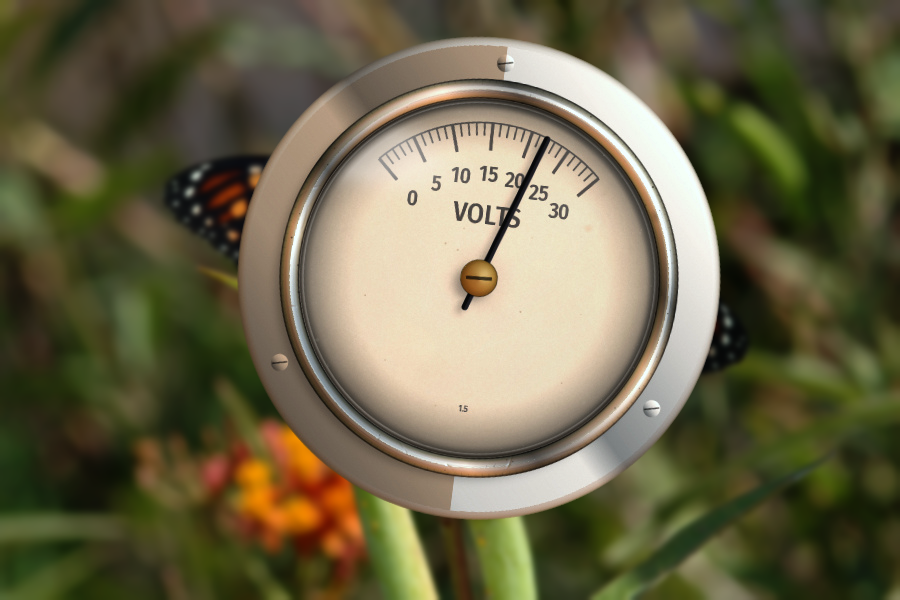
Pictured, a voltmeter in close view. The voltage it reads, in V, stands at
22 V
